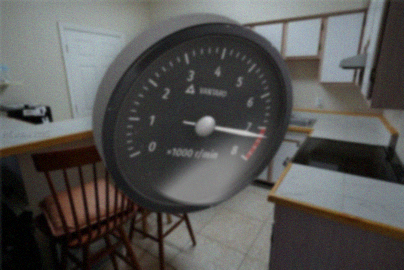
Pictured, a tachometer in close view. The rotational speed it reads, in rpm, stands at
7200 rpm
